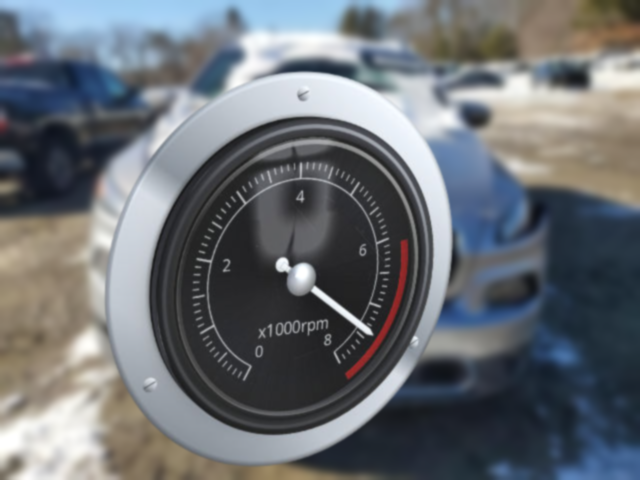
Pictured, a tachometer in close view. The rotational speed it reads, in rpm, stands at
7400 rpm
